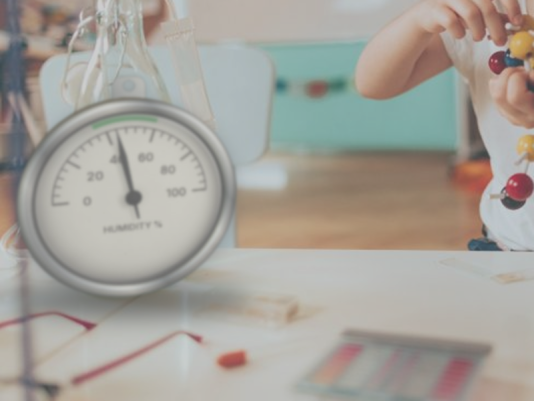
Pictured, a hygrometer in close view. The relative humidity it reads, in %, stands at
44 %
